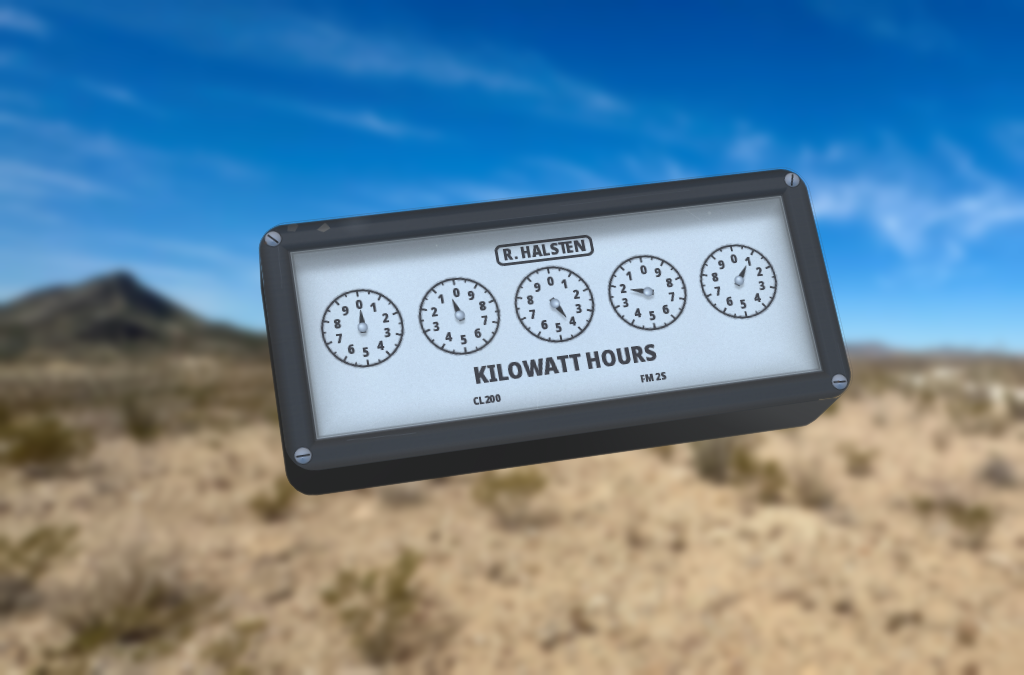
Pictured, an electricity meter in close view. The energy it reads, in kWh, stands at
421 kWh
